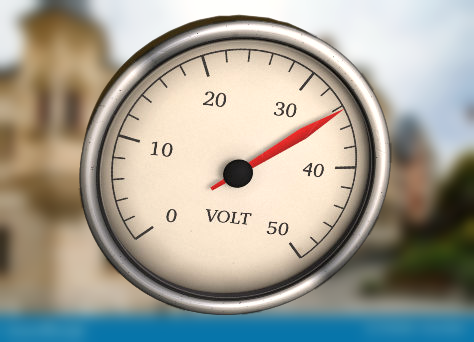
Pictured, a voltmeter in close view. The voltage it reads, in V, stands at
34 V
